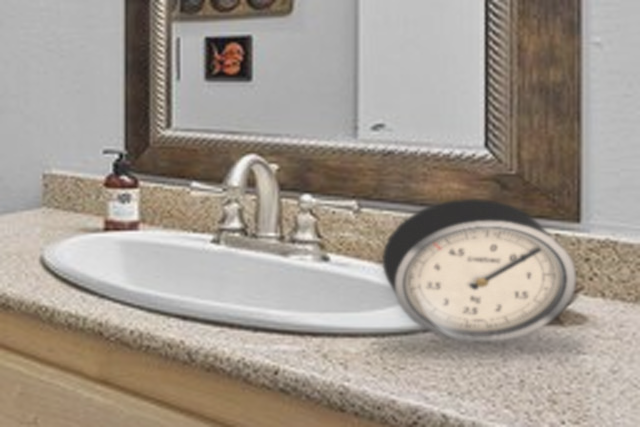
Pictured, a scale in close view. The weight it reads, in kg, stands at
0.5 kg
